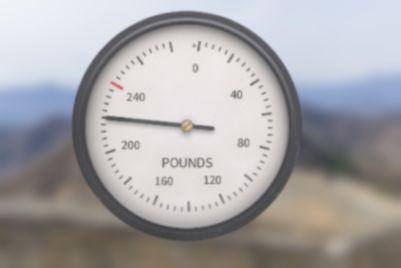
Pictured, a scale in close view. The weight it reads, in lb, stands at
220 lb
